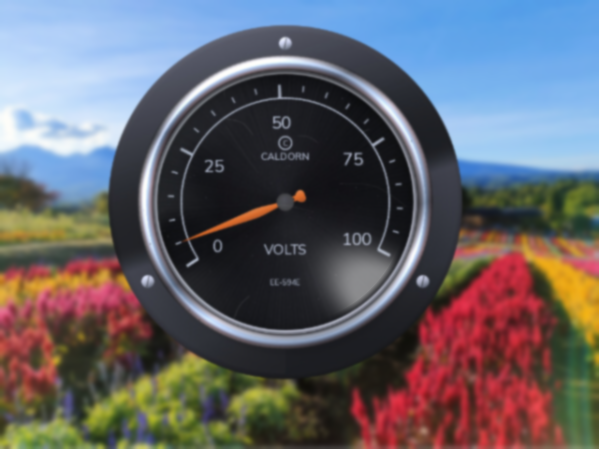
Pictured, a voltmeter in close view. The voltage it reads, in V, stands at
5 V
